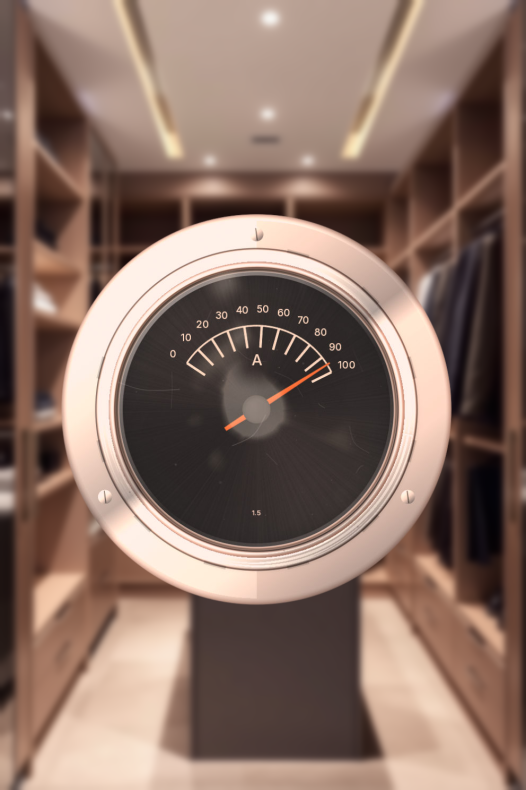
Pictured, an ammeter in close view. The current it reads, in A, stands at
95 A
